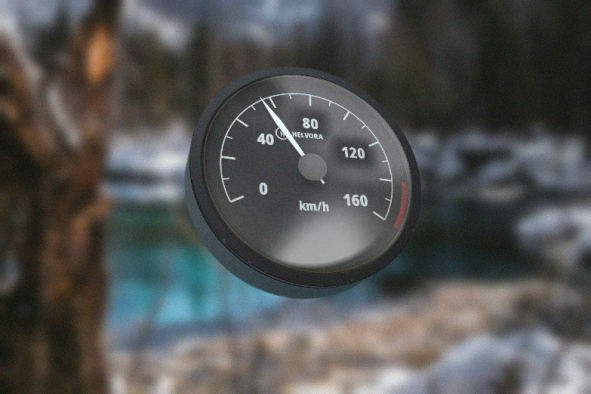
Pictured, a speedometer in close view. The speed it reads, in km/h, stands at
55 km/h
